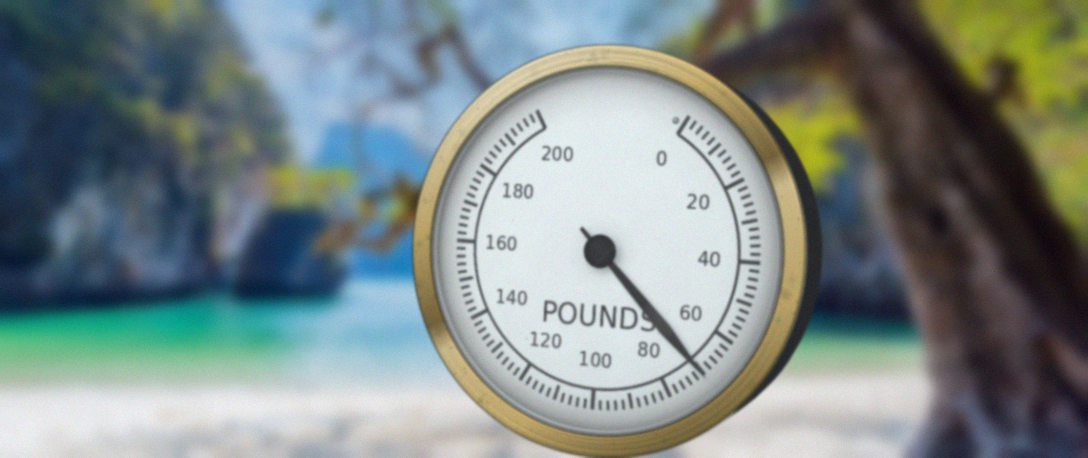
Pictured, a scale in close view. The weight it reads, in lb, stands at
70 lb
